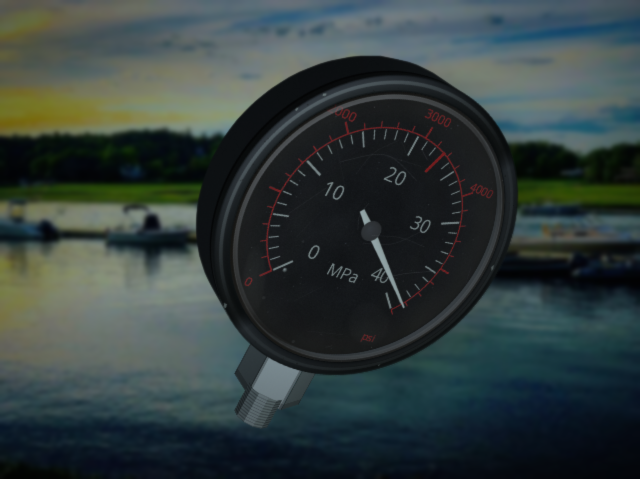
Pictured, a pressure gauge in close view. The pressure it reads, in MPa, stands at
39 MPa
